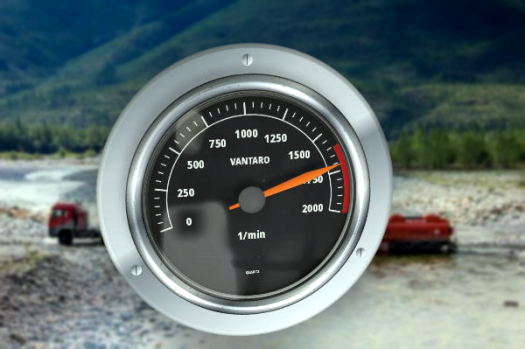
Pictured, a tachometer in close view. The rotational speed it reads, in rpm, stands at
1700 rpm
